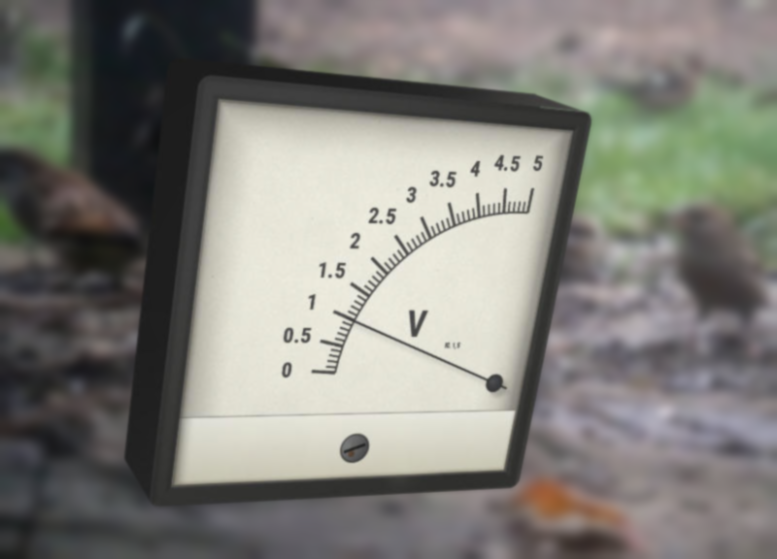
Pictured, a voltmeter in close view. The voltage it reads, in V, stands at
1 V
